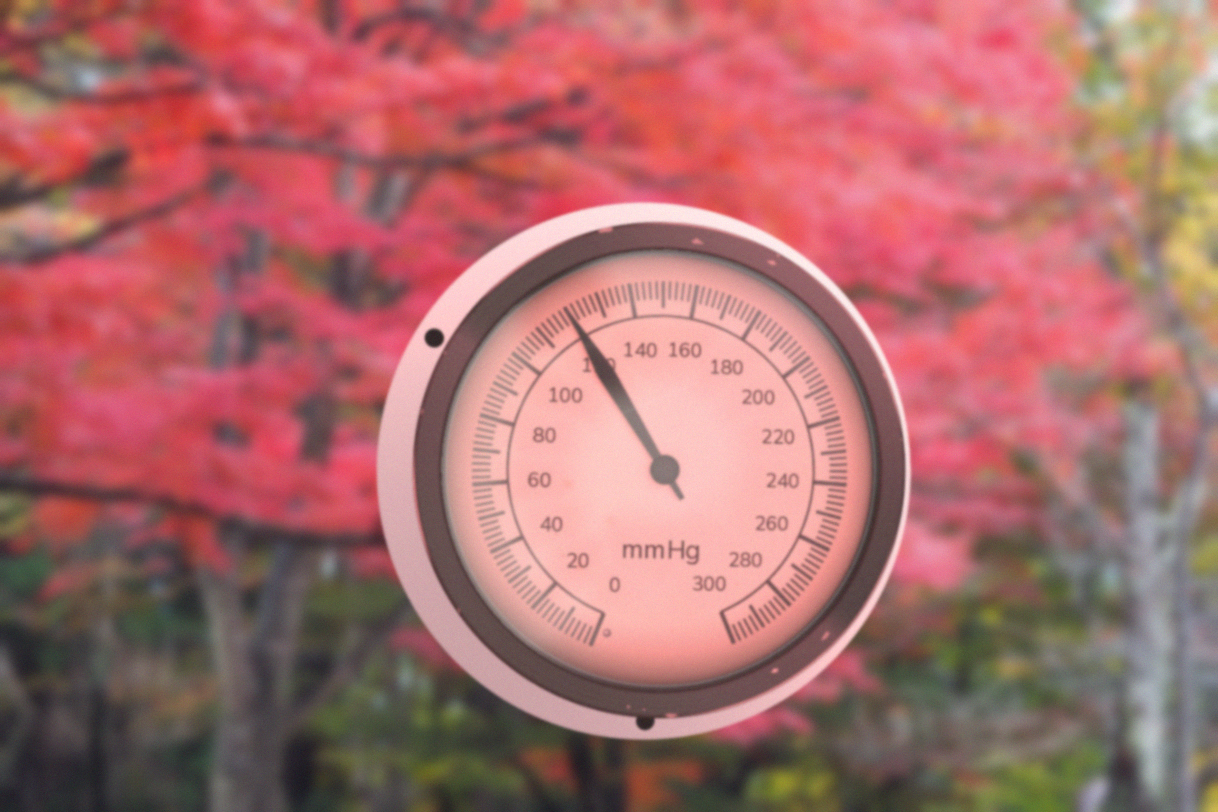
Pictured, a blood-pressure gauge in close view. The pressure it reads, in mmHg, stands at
120 mmHg
